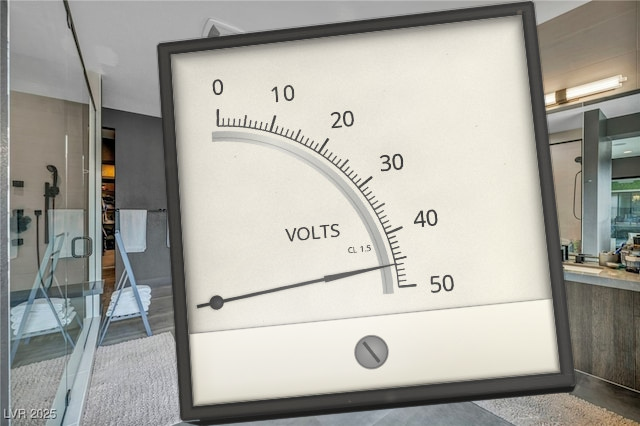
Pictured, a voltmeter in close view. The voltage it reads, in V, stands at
46 V
